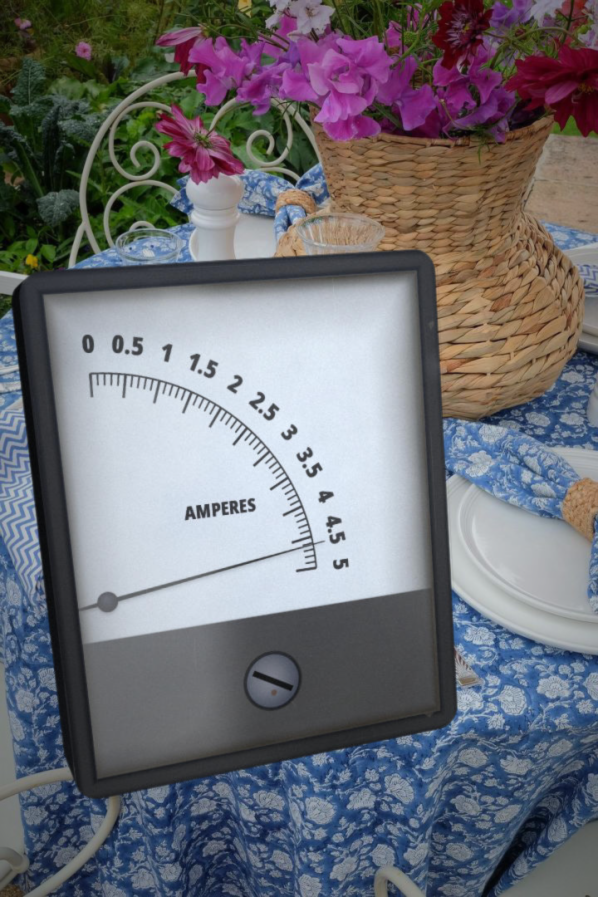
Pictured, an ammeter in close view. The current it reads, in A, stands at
4.6 A
